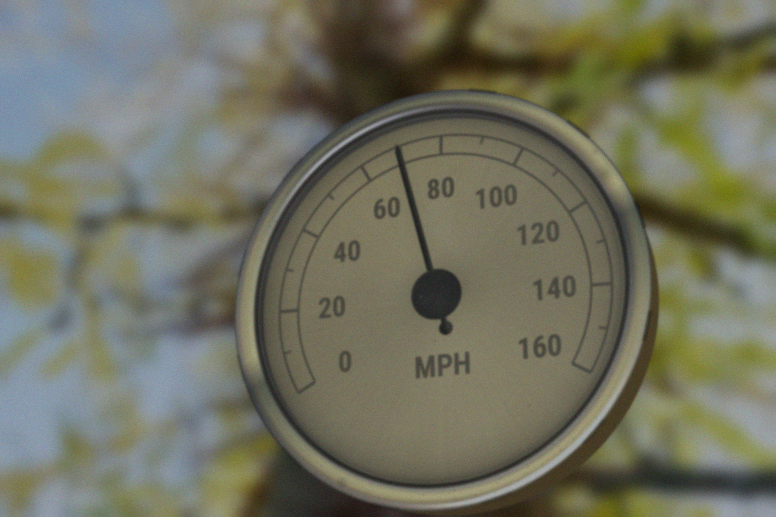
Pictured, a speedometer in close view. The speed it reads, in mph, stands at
70 mph
